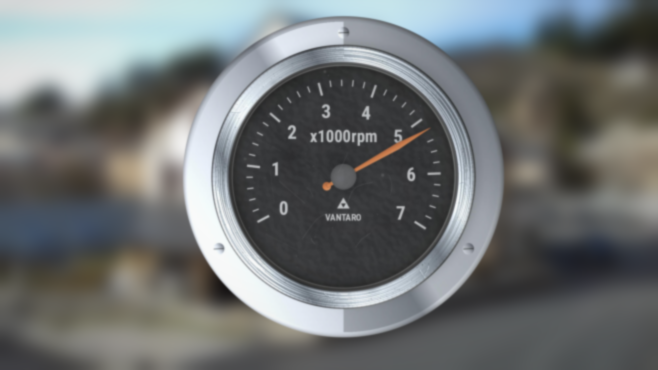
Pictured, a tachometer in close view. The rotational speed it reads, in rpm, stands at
5200 rpm
